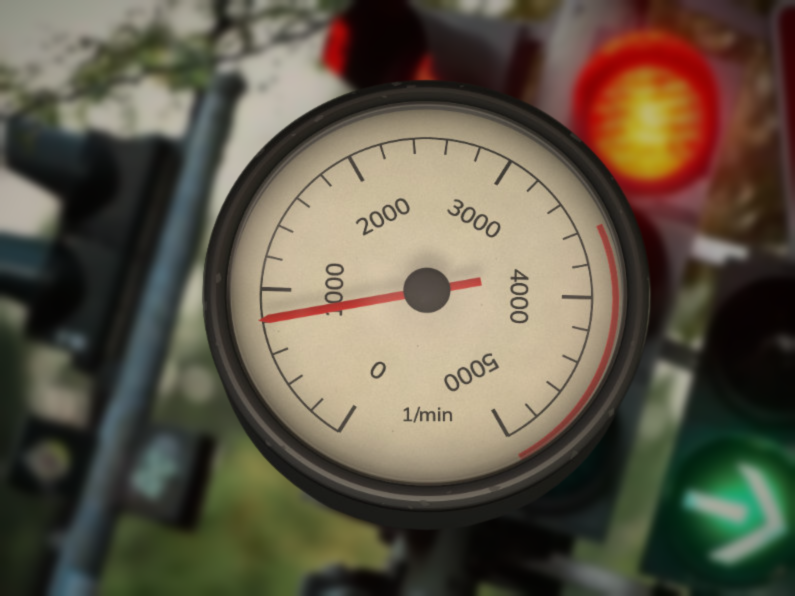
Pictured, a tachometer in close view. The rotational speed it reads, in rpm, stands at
800 rpm
